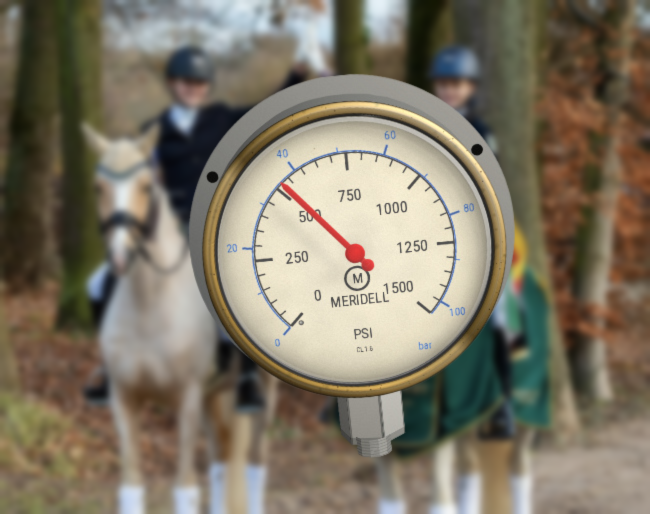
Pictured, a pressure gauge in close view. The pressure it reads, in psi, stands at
525 psi
